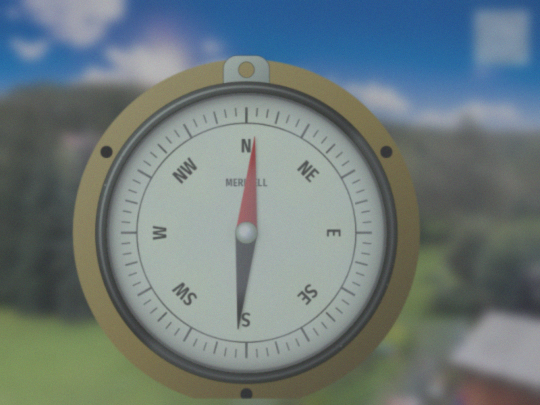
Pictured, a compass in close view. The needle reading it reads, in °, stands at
5 °
